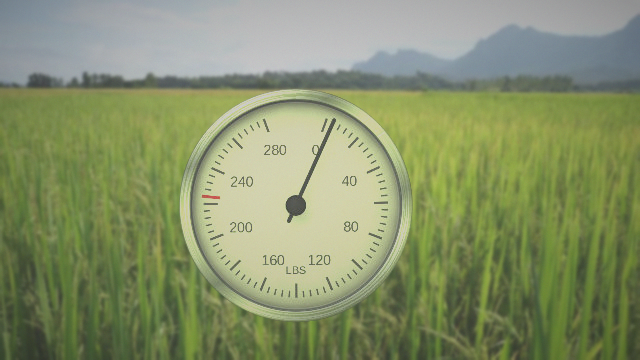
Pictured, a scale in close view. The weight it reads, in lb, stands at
4 lb
